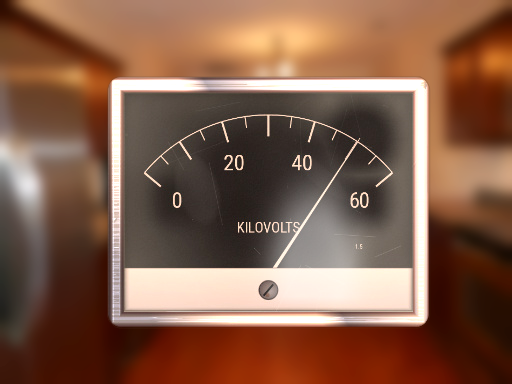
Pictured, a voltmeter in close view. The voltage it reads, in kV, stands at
50 kV
